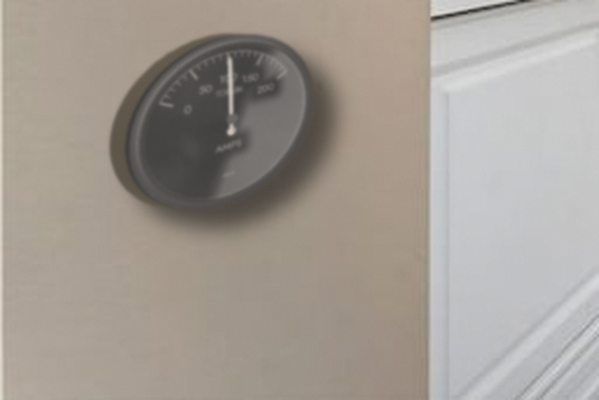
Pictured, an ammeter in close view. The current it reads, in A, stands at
100 A
